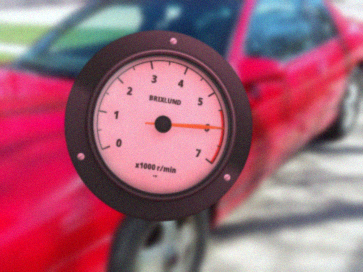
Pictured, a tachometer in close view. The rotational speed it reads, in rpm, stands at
6000 rpm
